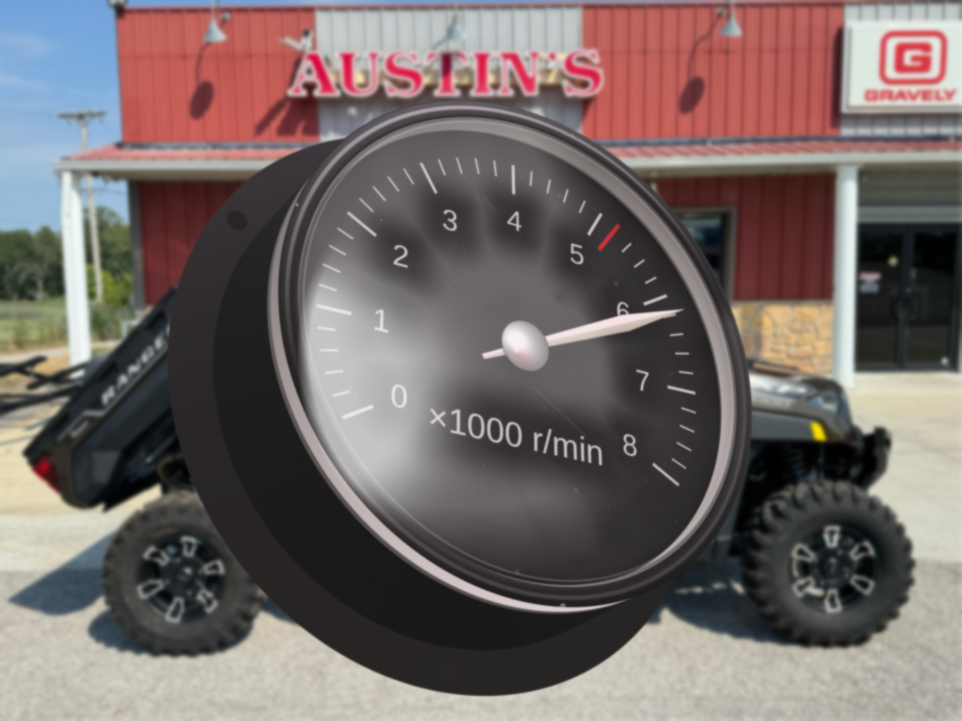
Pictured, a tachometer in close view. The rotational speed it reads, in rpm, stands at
6200 rpm
